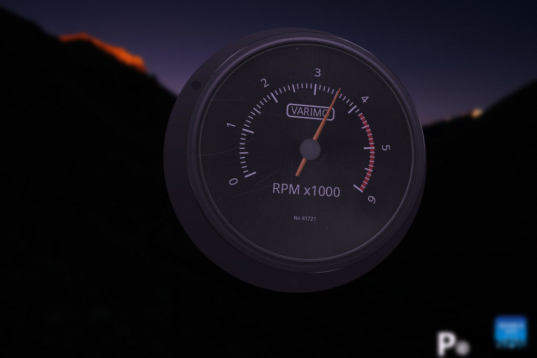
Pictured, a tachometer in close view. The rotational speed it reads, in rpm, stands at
3500 rpm
